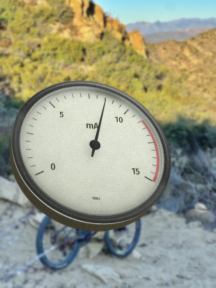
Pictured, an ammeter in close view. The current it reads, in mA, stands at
8.5 mA
